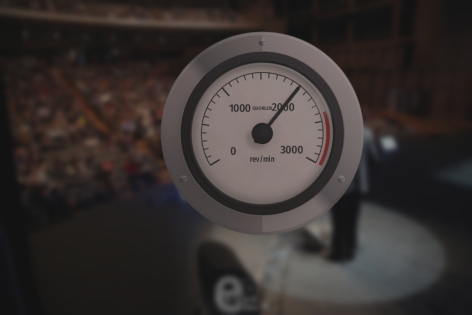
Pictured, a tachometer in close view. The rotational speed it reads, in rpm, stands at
2000 rpm
